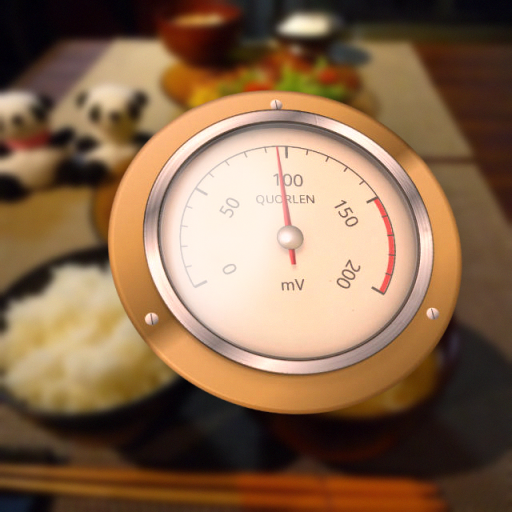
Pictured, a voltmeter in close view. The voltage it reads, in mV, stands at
95 mV
